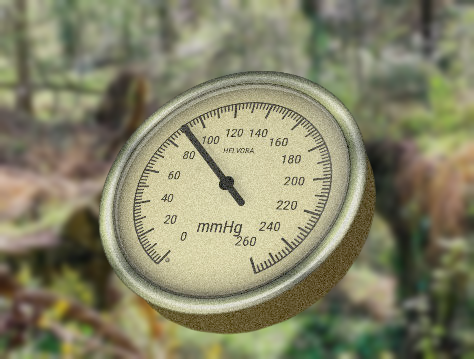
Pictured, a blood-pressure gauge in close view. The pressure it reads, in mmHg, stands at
90 mmHg
